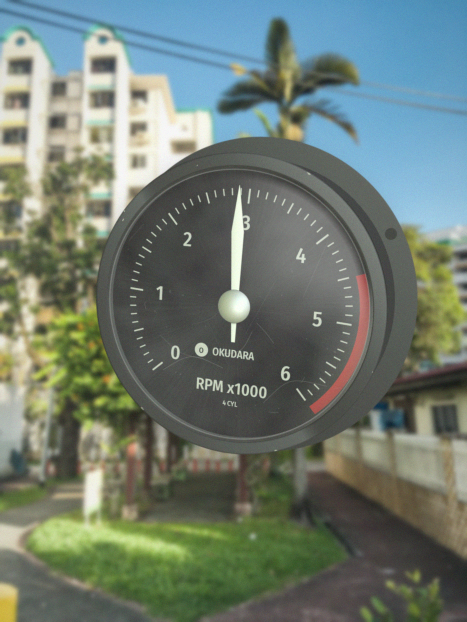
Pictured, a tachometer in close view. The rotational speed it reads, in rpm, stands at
2900 rpm
